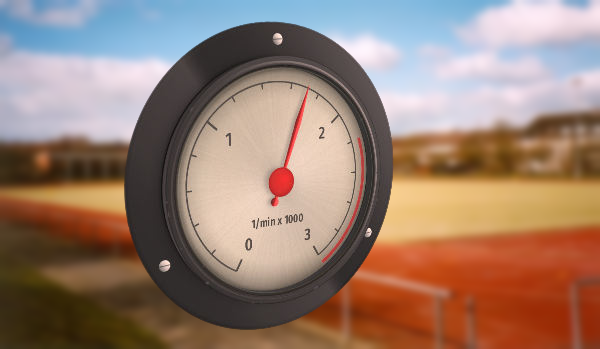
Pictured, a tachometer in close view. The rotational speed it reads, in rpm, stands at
1700 rpm
